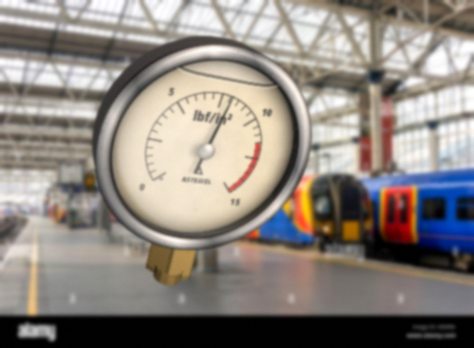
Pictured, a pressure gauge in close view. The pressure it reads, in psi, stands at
8 psi
